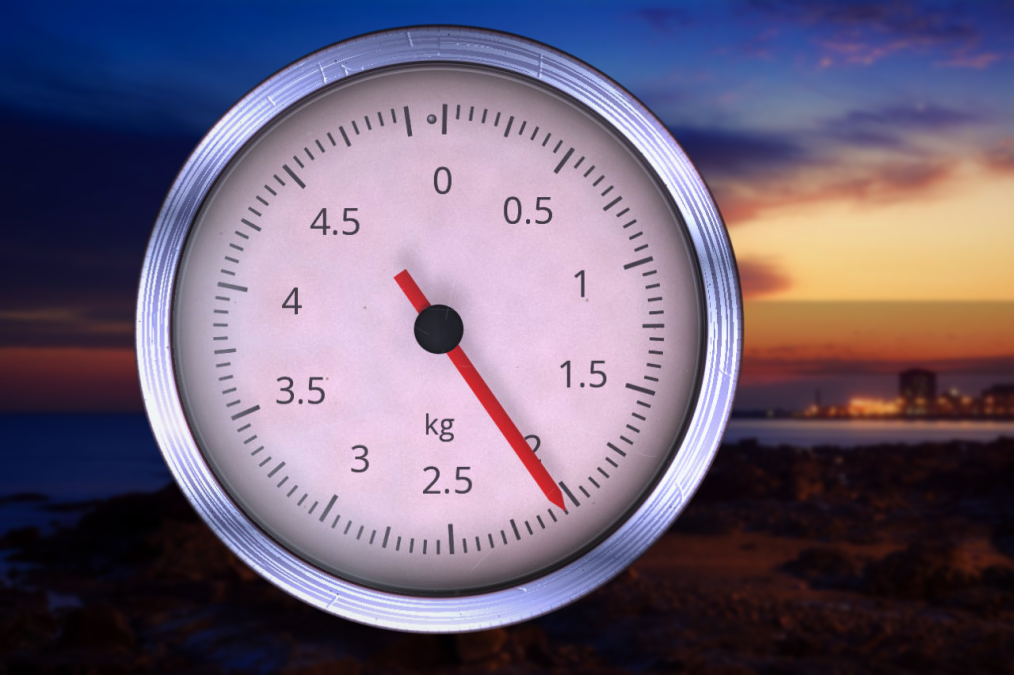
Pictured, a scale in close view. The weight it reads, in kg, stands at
2.05 kg
